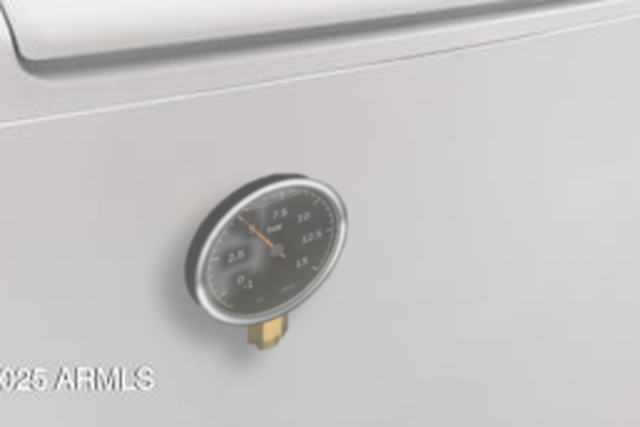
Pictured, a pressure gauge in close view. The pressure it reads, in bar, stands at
5 bar
